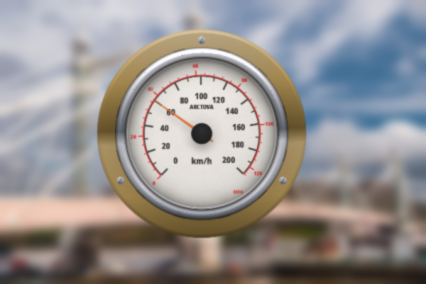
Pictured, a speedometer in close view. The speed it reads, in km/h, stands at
60 km/h
